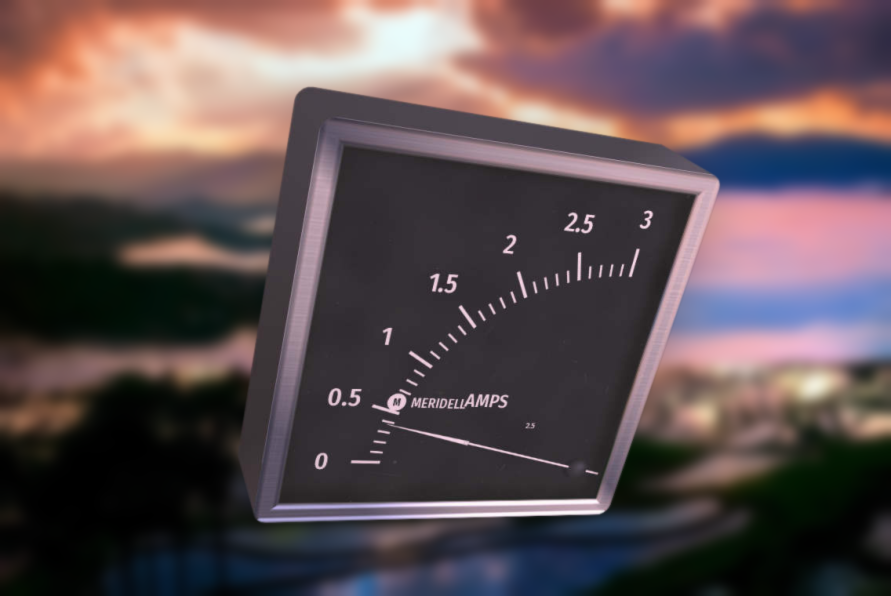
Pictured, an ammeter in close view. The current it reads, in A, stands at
0.4 A
